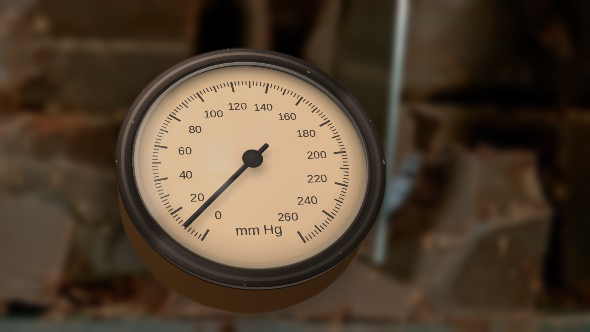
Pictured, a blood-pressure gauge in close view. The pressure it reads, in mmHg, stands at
10 mmHg
